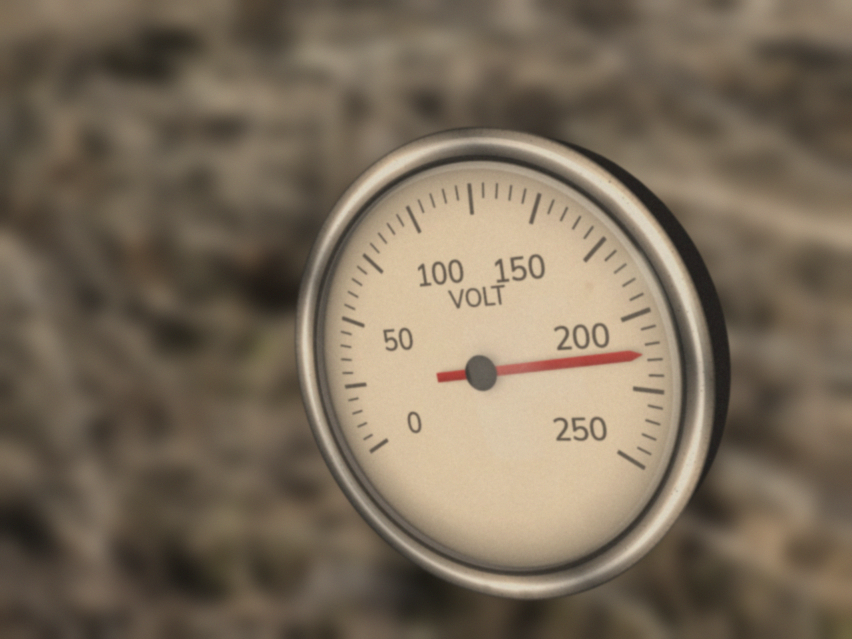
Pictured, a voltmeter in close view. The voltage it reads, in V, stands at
212.5 V
